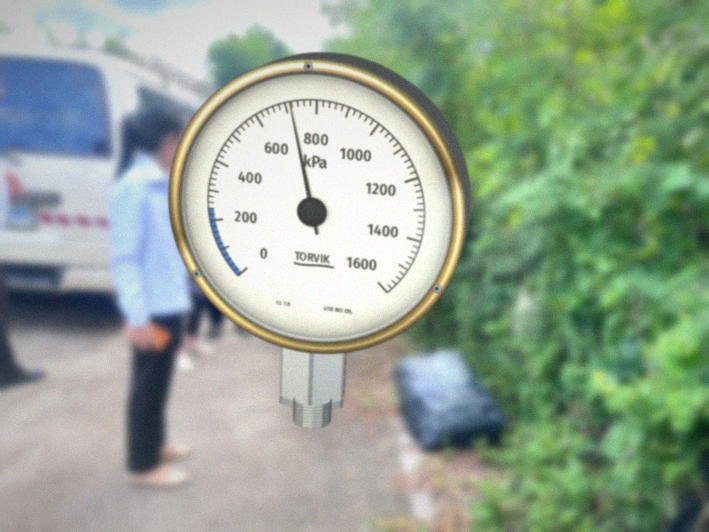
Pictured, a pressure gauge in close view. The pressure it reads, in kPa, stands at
720 kPa
